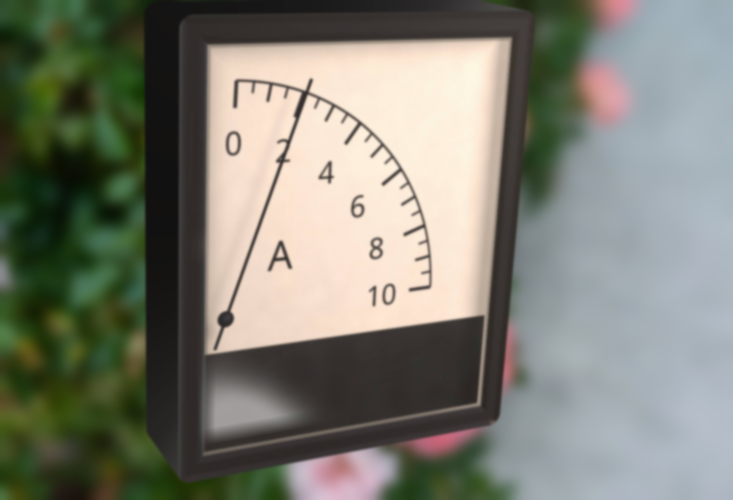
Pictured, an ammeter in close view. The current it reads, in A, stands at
2 A
